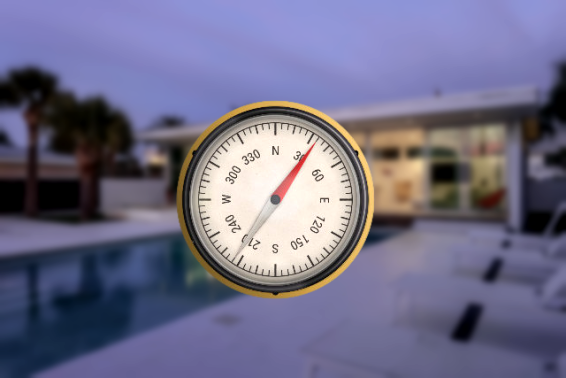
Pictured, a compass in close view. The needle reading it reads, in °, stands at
35 °
